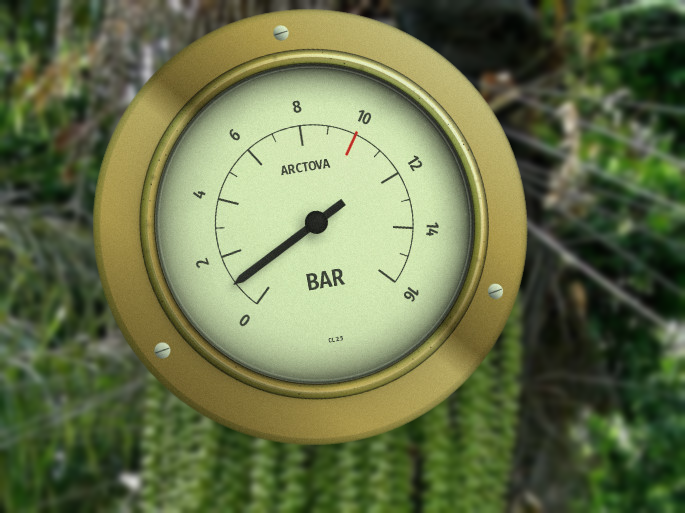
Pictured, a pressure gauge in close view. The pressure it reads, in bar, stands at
1 bar
